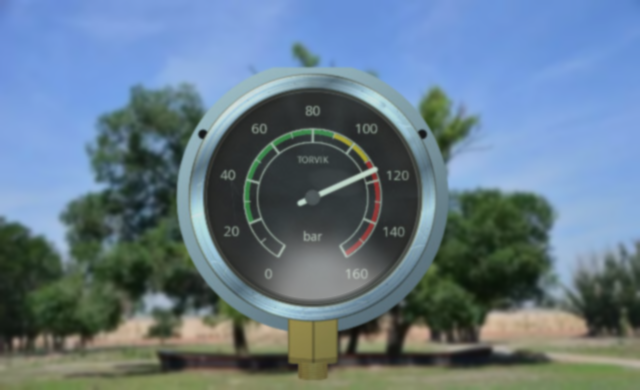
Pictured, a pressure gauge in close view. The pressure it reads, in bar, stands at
115 bar
